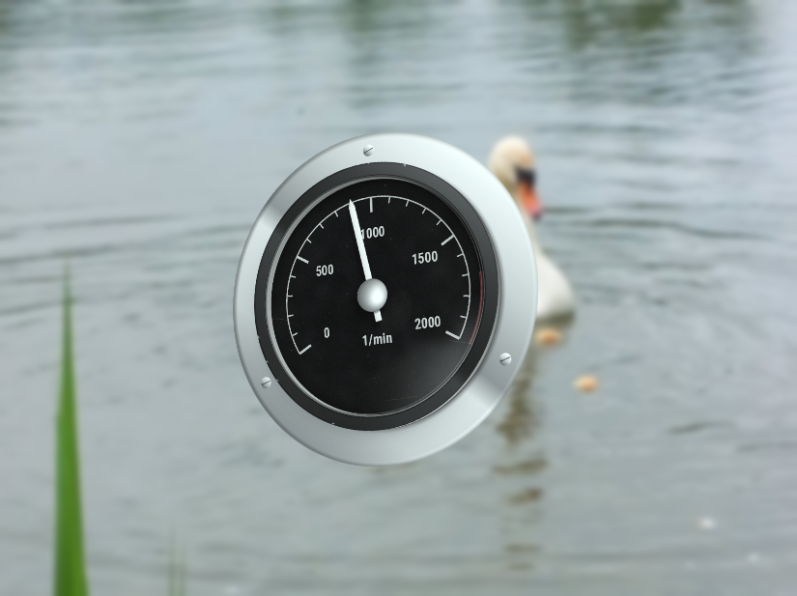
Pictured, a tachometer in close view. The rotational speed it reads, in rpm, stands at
900 rpm
